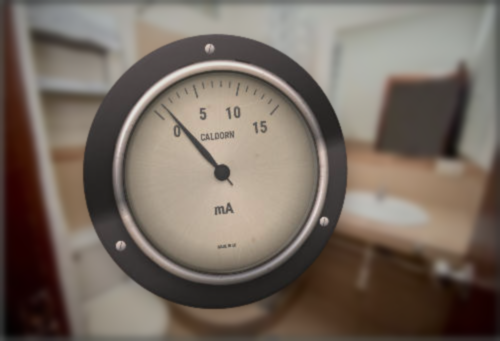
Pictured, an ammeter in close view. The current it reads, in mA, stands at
1 mA
